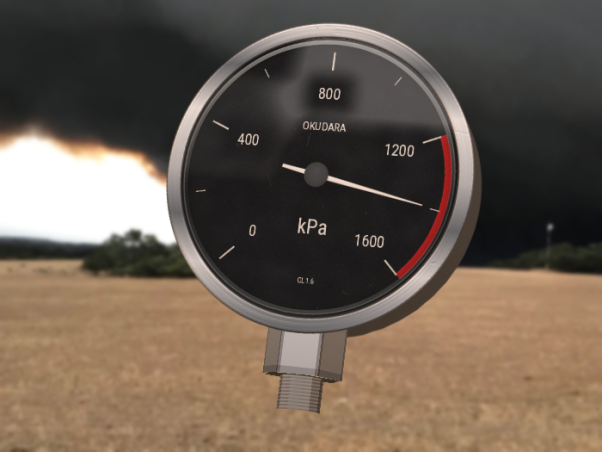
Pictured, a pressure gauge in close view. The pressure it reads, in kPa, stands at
1400 kPa
